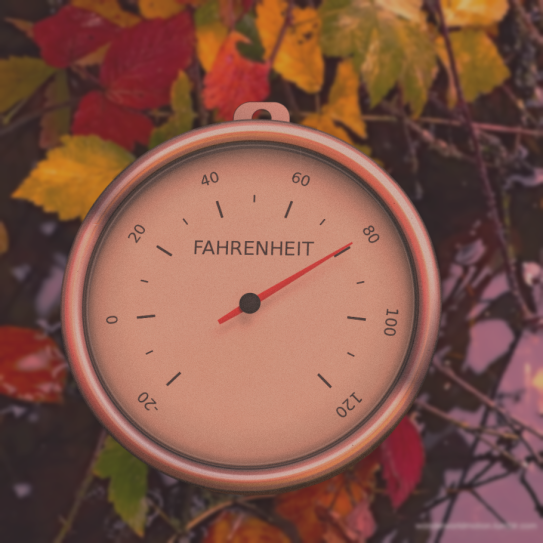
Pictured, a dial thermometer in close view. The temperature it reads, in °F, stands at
80 °F
